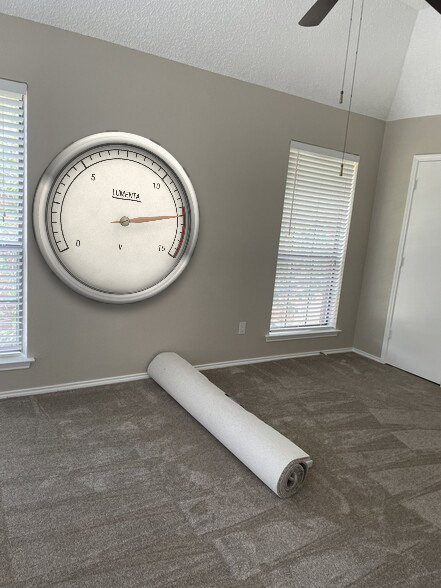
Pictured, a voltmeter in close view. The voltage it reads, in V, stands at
12.5 V
